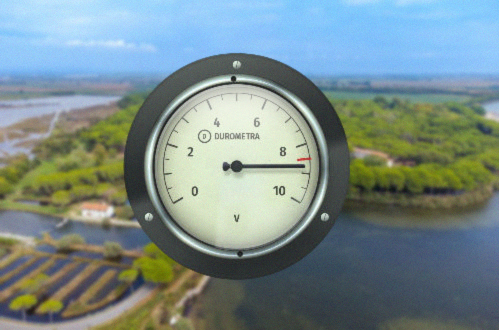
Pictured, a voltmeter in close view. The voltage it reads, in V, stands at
8.75 V
